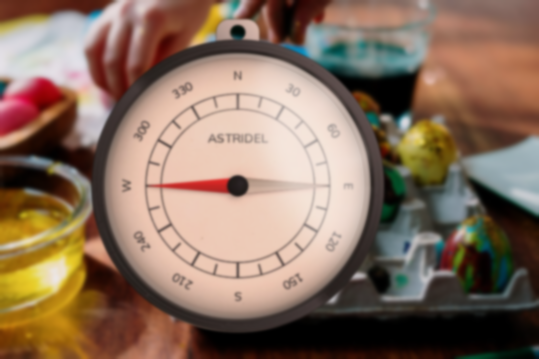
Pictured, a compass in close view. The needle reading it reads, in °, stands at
270 °
